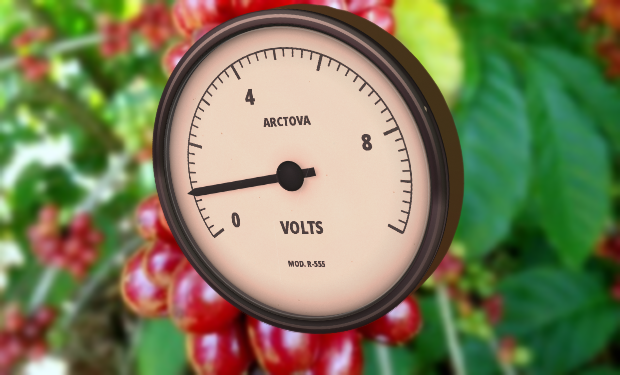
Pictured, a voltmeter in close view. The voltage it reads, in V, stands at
1 V
